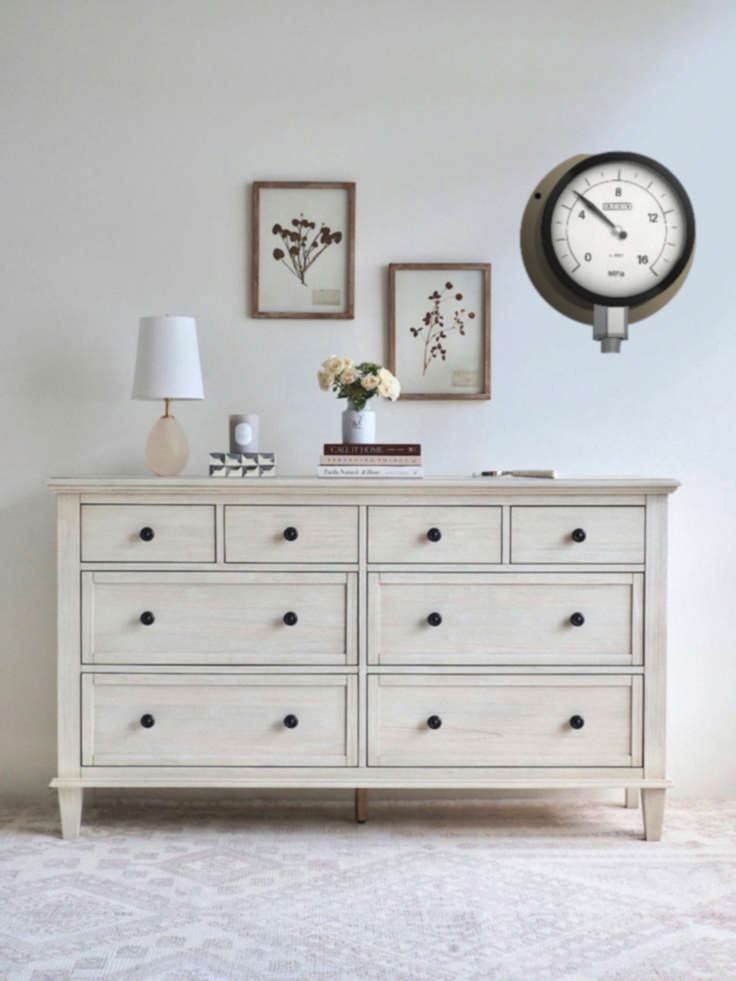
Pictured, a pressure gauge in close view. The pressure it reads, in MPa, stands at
5 MPa
